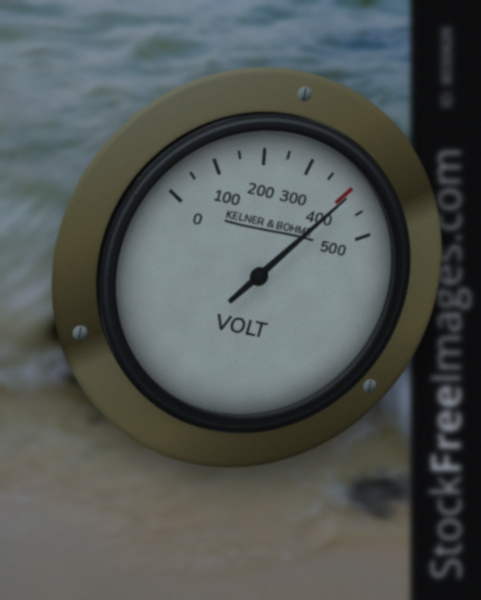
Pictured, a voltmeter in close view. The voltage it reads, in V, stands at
400 V
